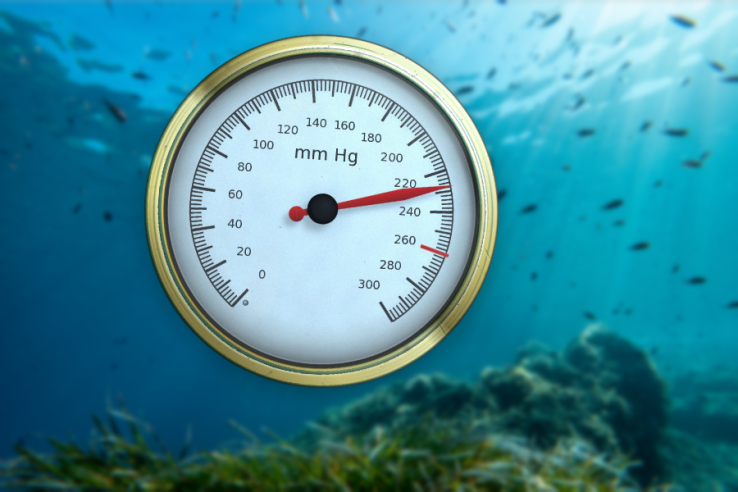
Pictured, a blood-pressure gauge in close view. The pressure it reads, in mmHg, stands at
228 mmHg
